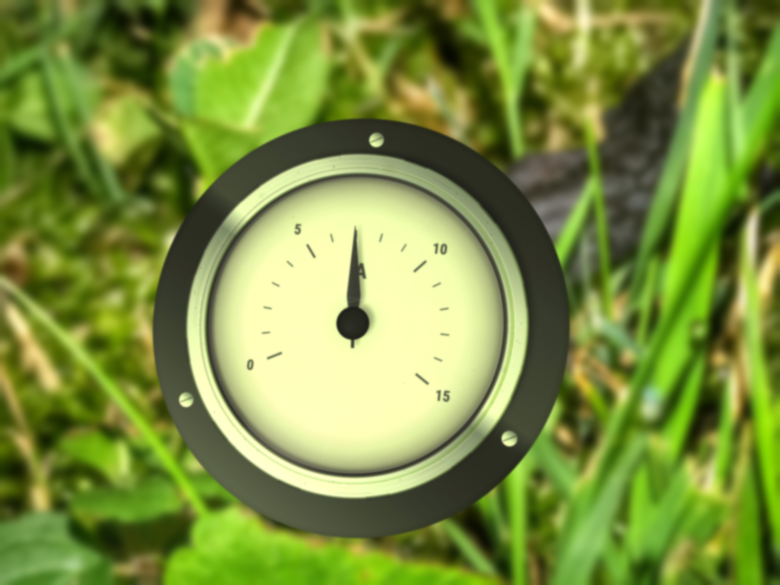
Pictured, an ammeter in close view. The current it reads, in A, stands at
7 A
